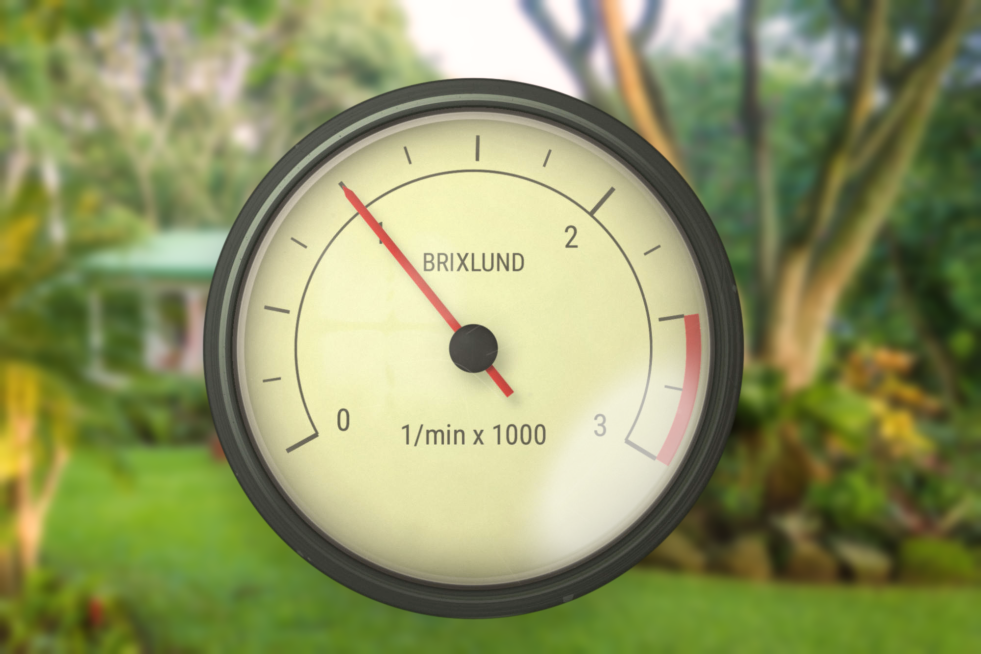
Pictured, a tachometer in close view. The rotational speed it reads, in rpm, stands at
1000 rpm
